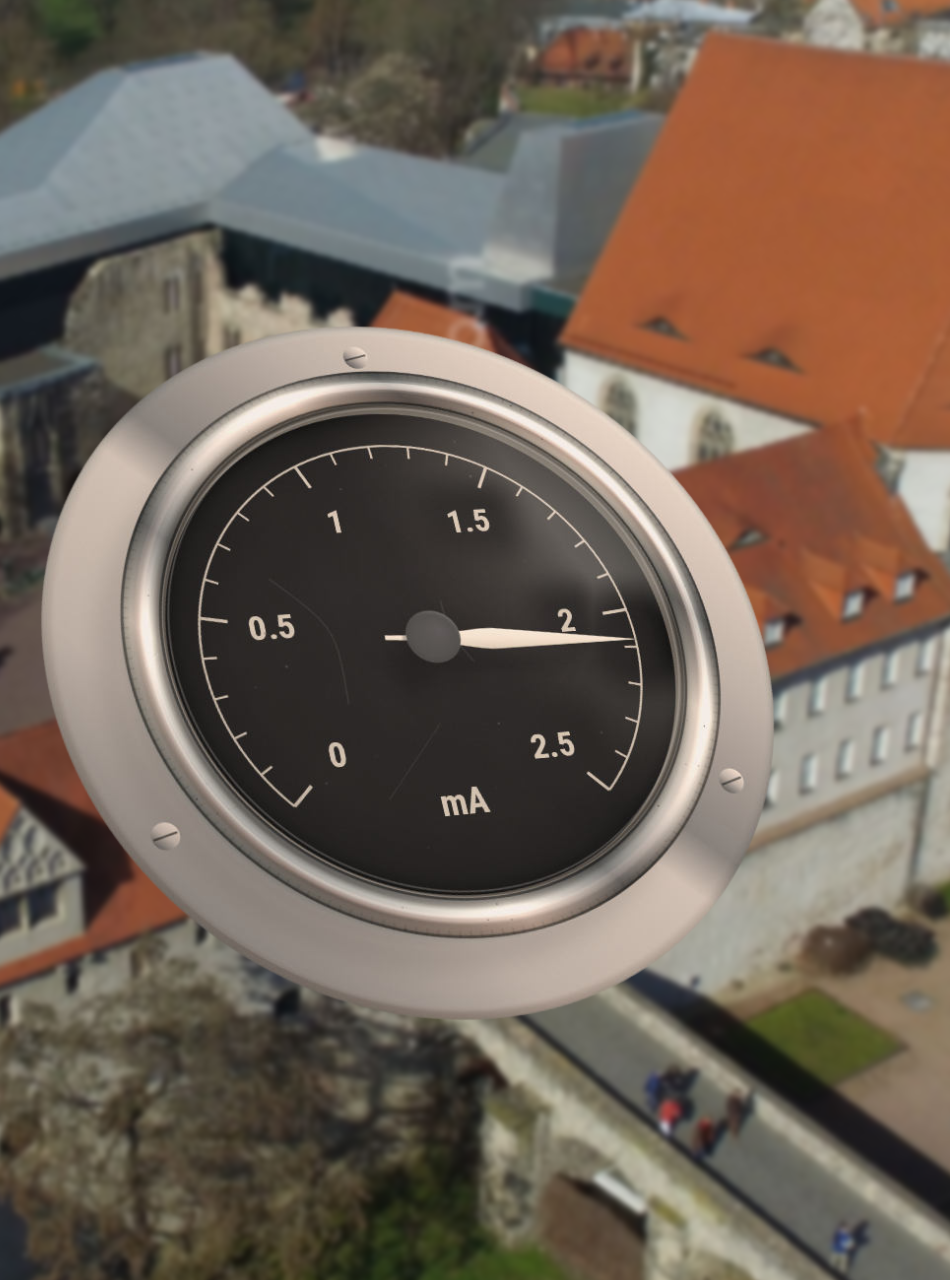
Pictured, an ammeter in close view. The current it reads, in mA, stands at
2.1 mA
